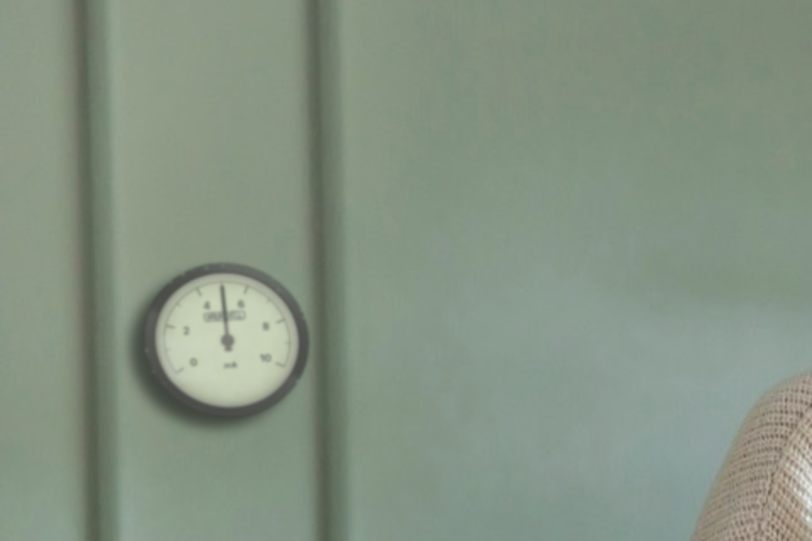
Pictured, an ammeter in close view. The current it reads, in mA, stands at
5 mA
